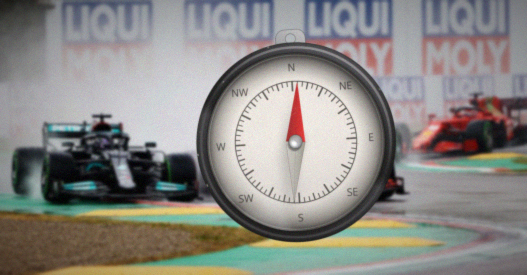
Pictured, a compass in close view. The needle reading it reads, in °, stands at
5 °
